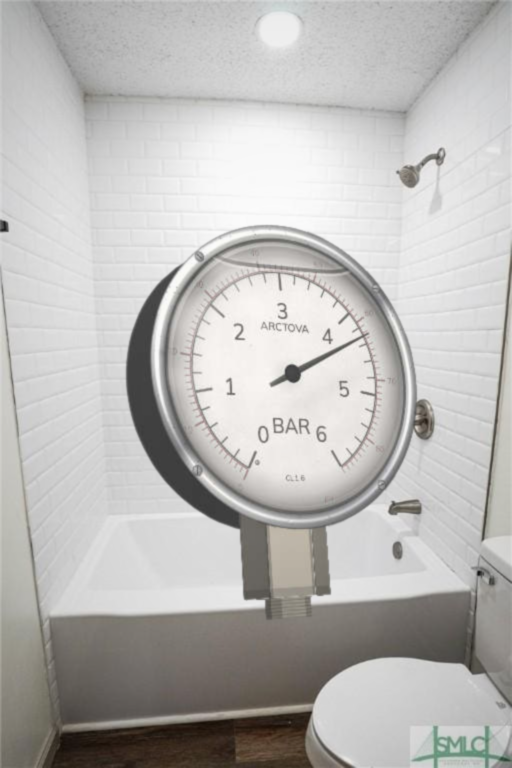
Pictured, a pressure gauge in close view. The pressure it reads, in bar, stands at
4.3 bar
